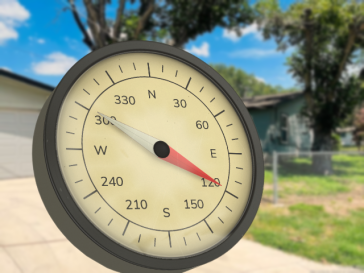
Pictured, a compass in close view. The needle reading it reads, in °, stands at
120 °
